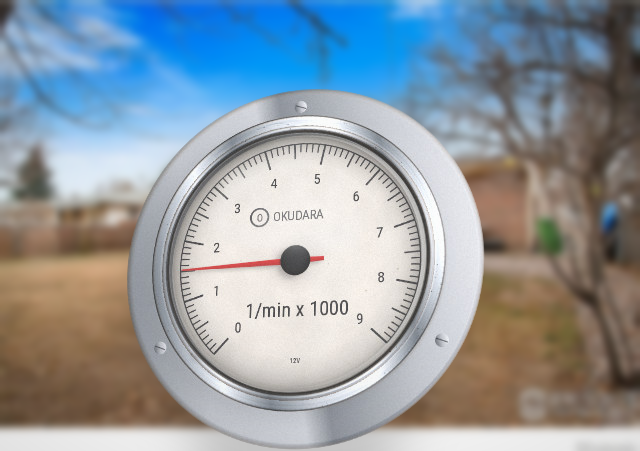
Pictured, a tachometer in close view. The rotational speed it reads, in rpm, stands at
1500 rpm
